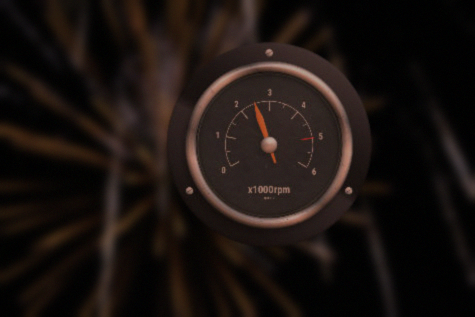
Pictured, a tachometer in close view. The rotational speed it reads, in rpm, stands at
2500 rpm
